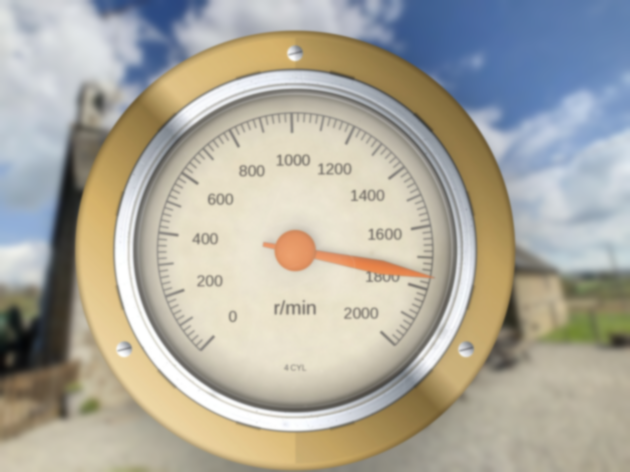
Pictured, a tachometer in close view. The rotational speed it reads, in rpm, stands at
1760 rpm
